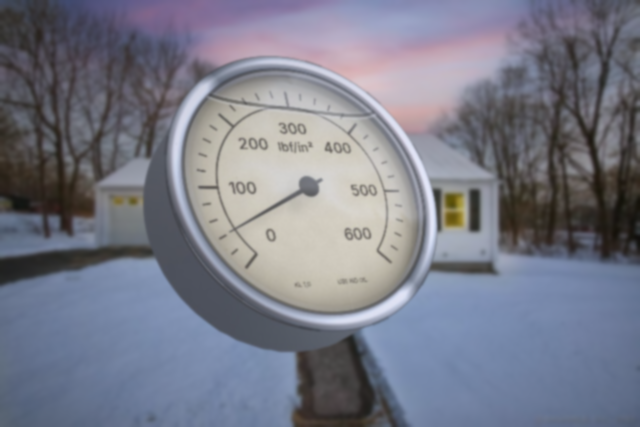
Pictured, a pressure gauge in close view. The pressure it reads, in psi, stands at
40 psi
